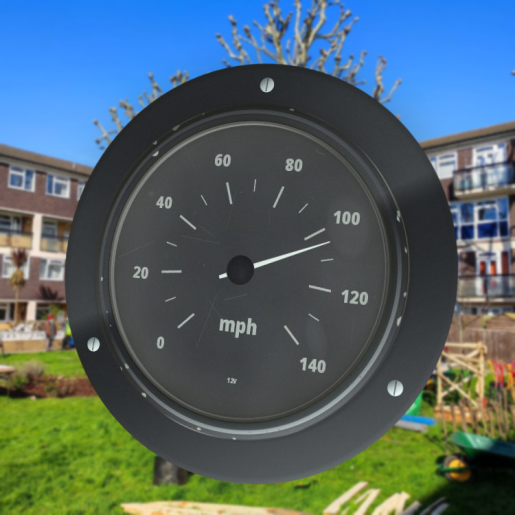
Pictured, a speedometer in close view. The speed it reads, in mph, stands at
105 mph
